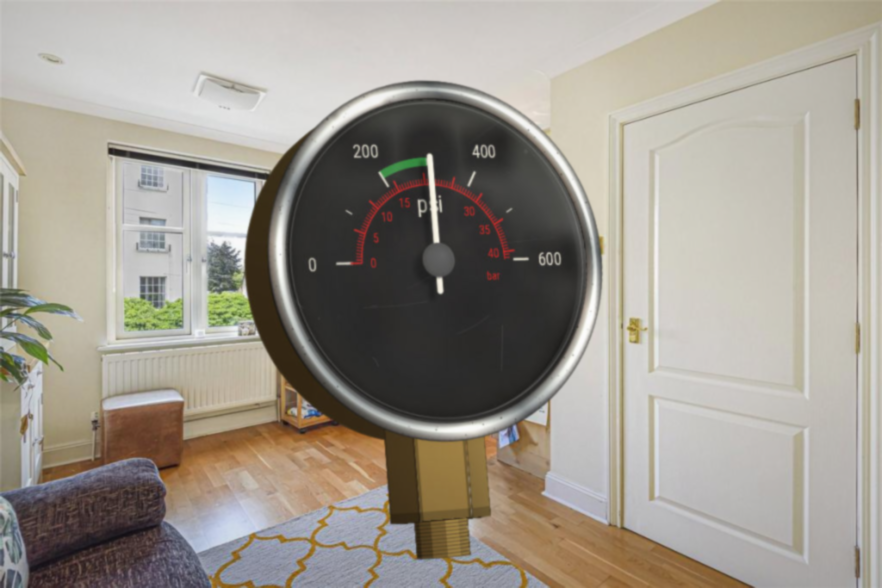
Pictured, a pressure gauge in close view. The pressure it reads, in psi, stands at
300 psi
